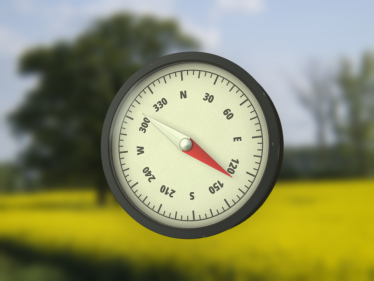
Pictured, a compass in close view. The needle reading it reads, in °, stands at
130 °
